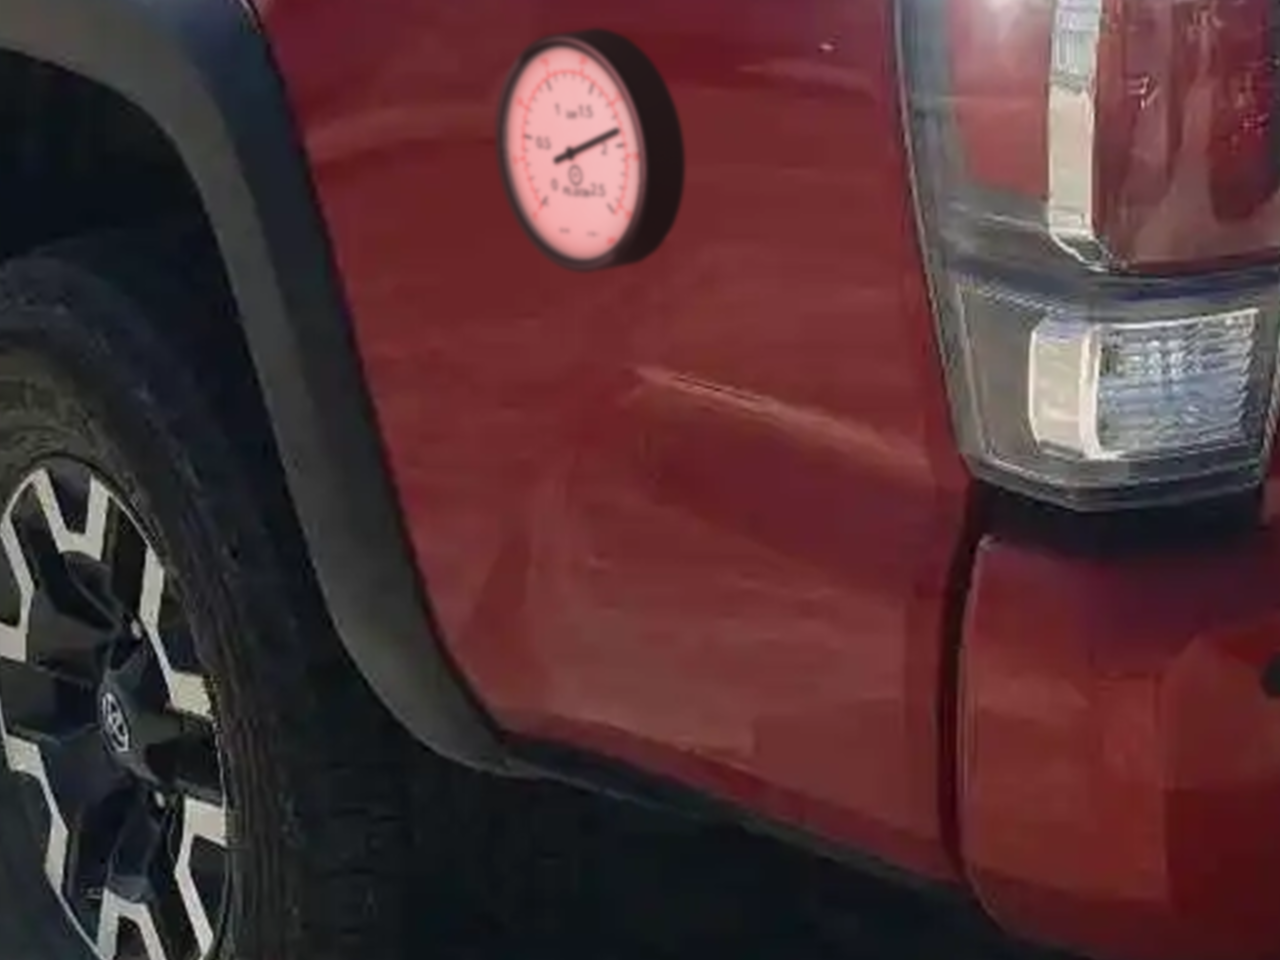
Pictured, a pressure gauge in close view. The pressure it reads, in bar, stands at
1.9 bar
